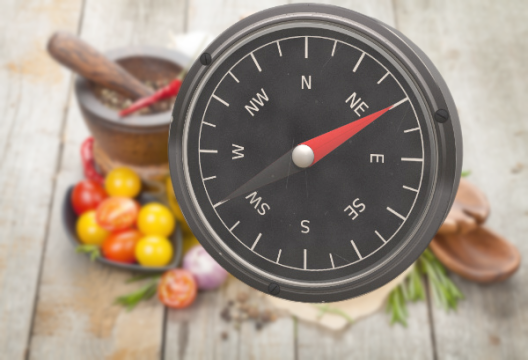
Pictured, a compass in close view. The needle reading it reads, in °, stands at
60 °
